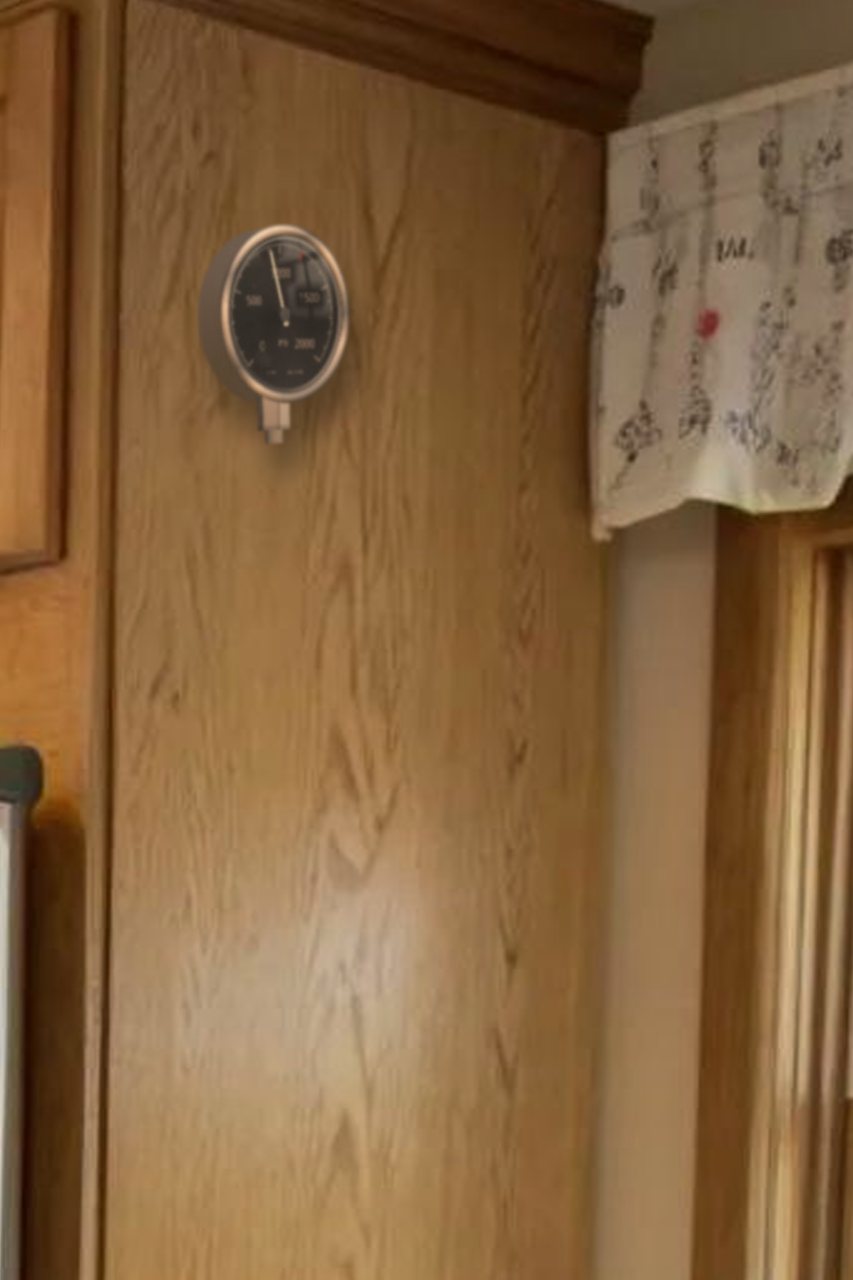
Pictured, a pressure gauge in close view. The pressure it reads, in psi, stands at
900 psi
